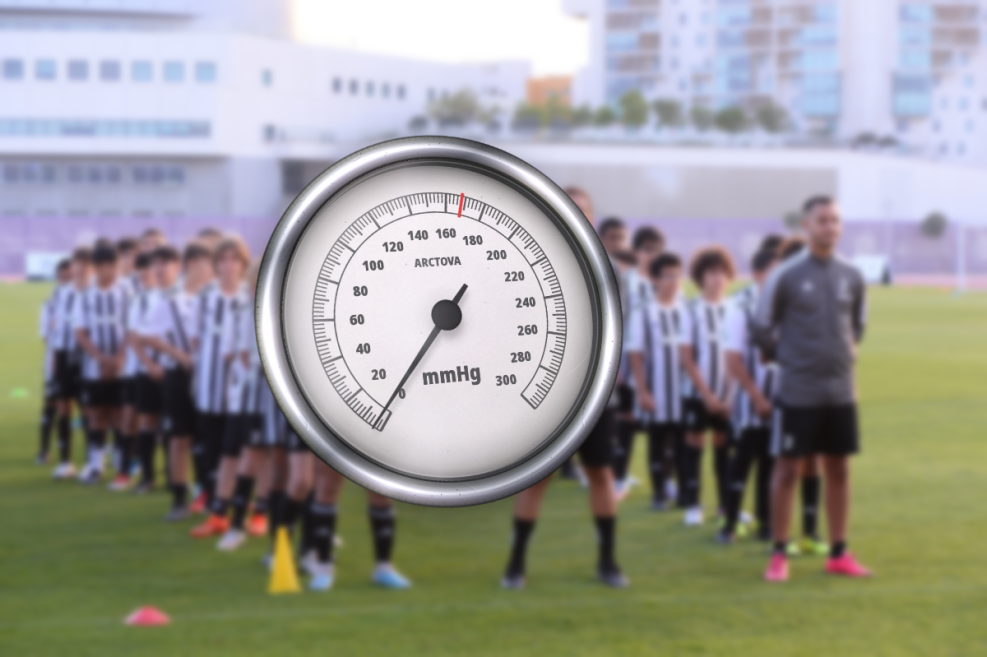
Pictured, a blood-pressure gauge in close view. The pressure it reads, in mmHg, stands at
4 mmHg
